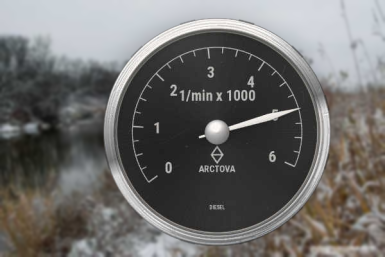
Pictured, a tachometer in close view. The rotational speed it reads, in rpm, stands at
5000 rpm
